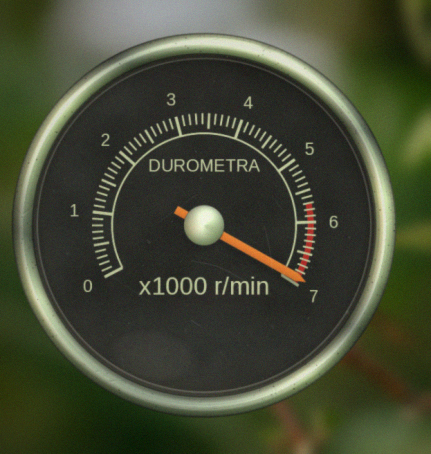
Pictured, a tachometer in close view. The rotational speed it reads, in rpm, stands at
6900 rpm
